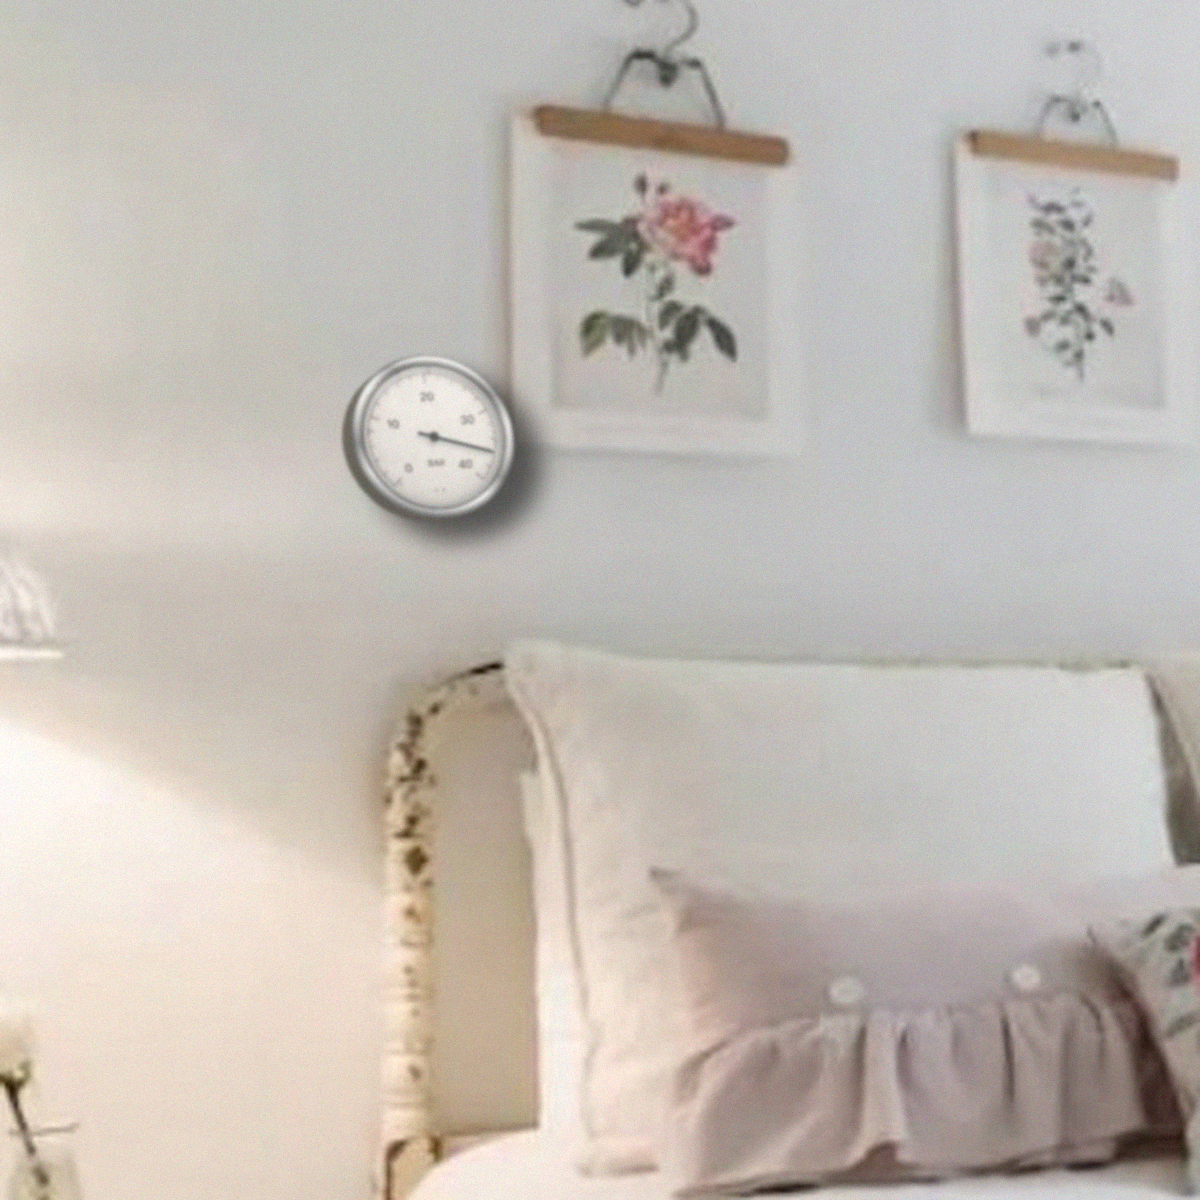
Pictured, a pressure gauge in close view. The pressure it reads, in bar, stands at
36 bar
